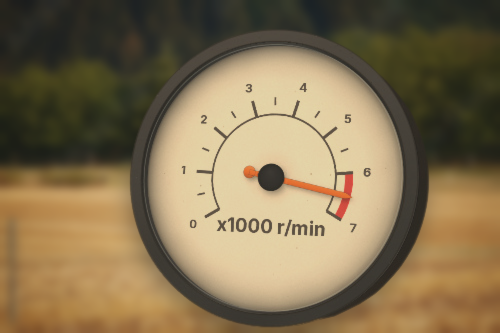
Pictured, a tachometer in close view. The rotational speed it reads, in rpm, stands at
6500 rpm
